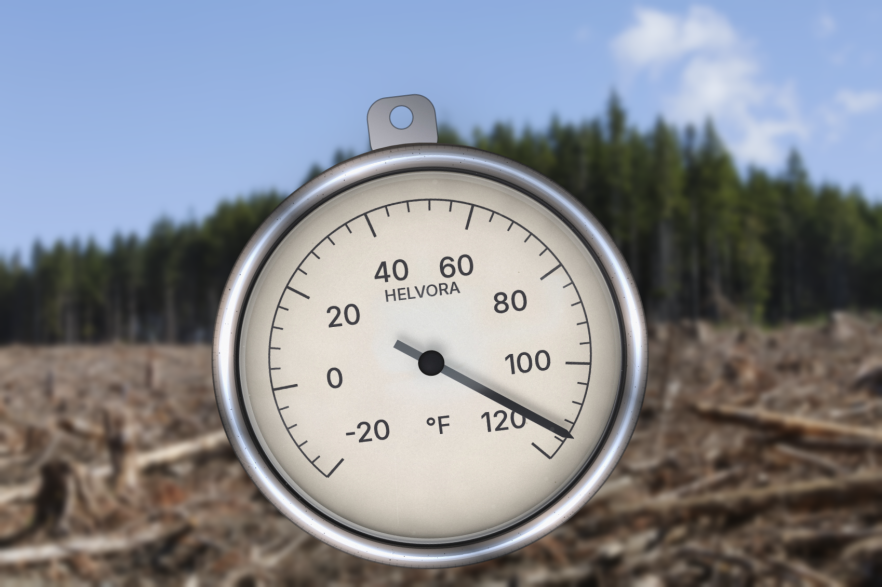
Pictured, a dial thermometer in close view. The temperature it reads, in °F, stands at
114 °F
